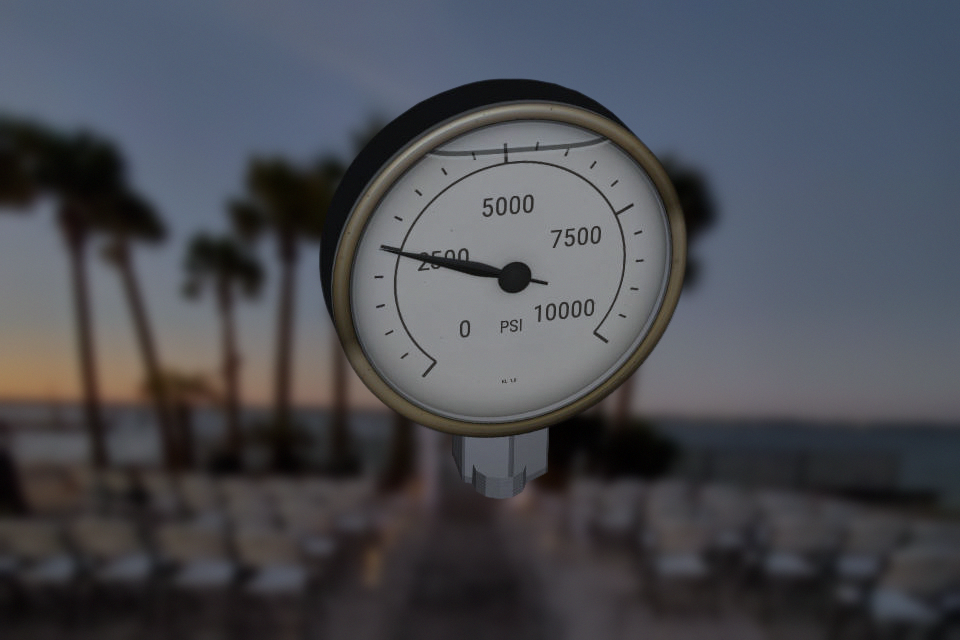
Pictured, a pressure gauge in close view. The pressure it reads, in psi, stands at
2500 psi
